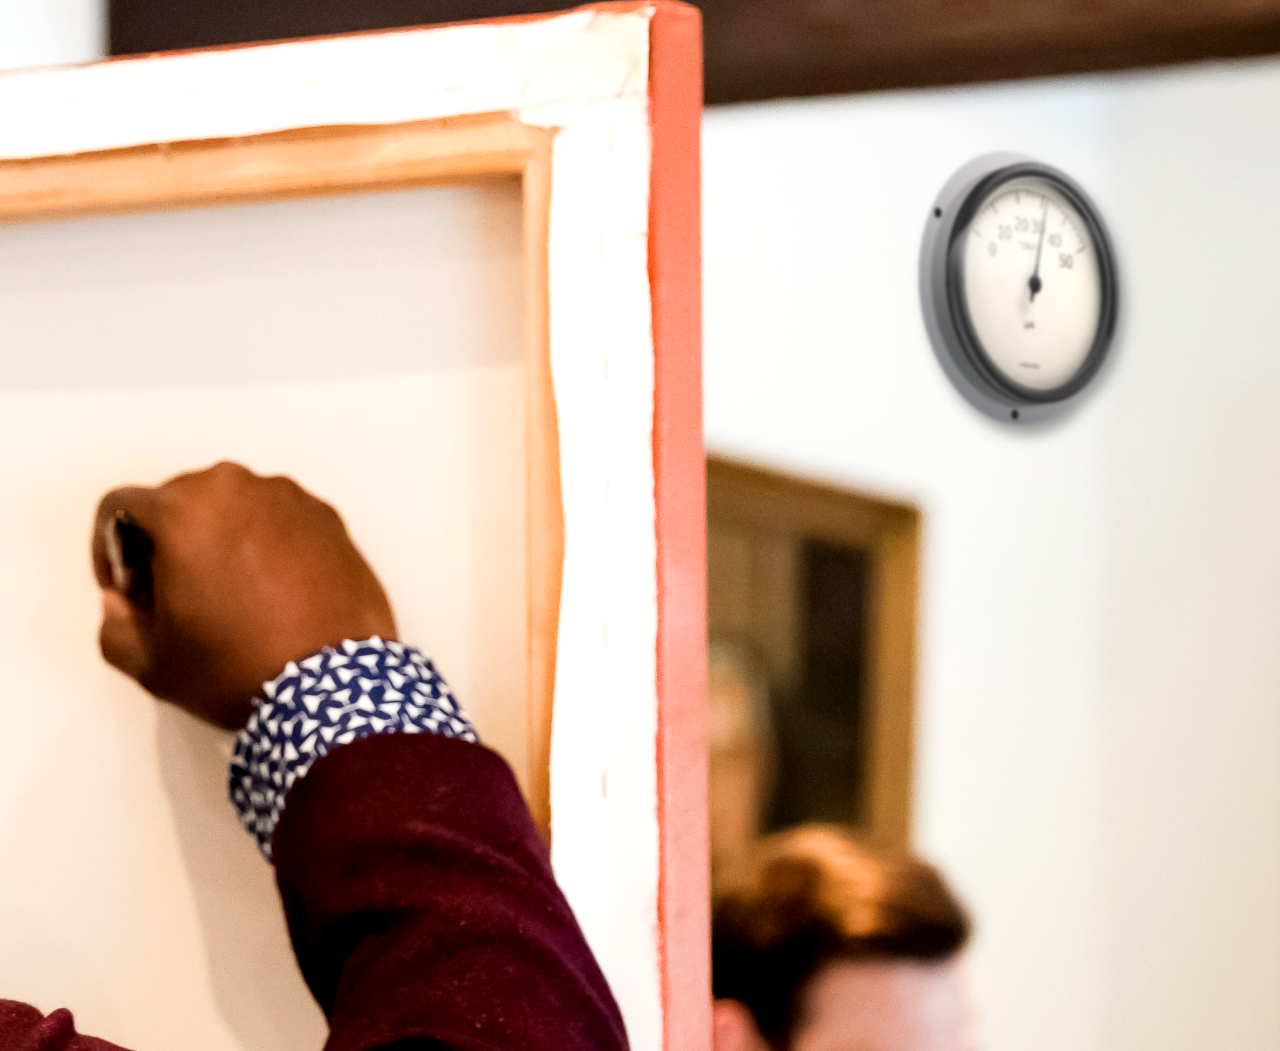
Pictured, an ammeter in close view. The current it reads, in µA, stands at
30 µA
